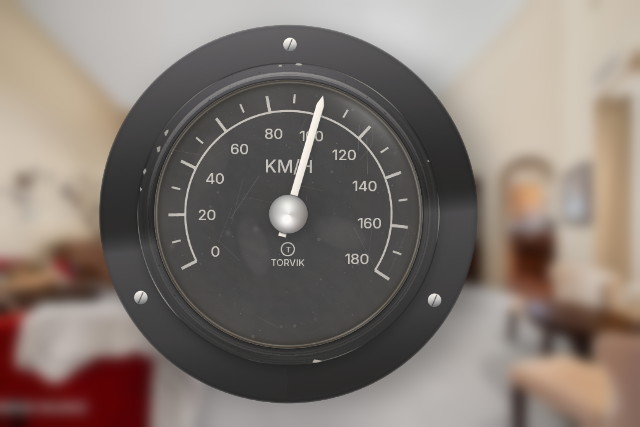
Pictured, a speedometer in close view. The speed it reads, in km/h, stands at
100 km/h
